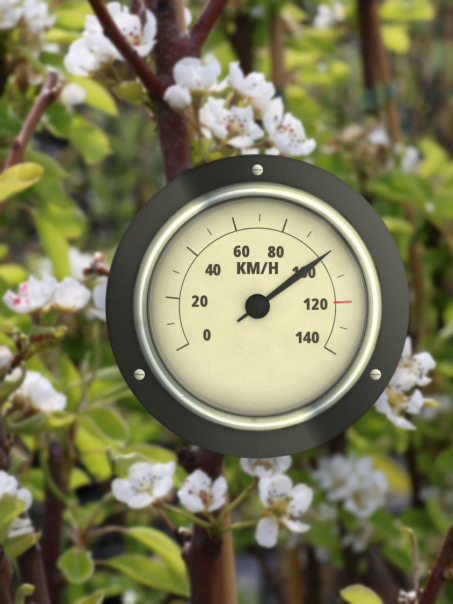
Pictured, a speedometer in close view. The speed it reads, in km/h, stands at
100 km/h
